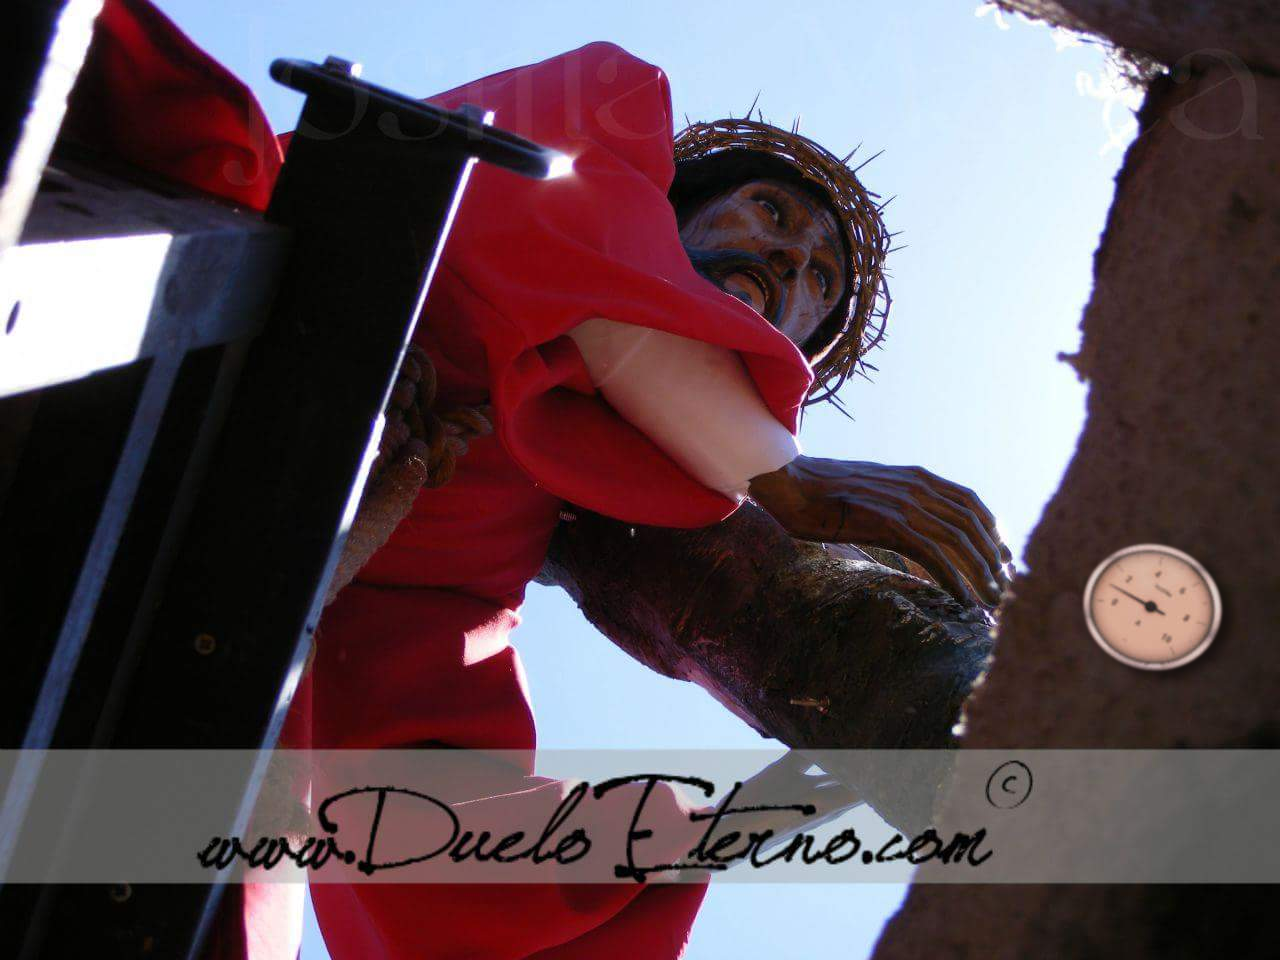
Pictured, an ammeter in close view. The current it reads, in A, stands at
1 A
